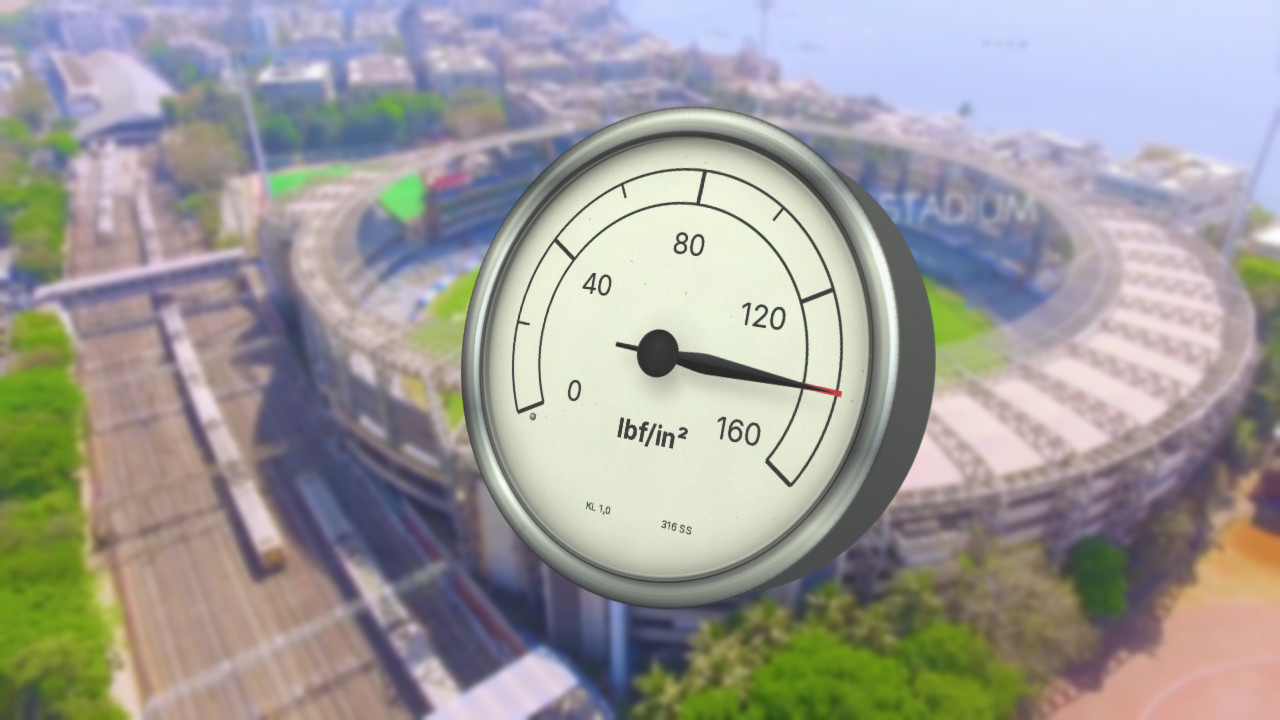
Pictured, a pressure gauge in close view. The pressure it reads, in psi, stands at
140 psi
